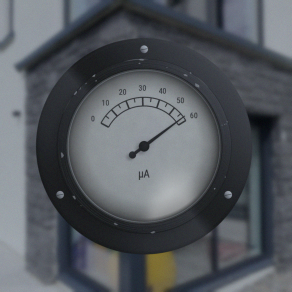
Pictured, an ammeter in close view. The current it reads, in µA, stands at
57.5 µA
